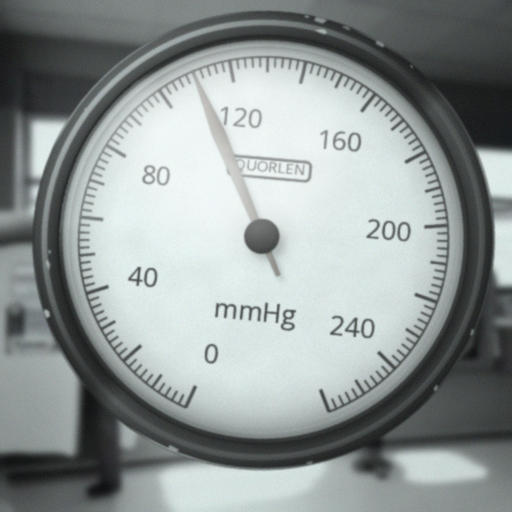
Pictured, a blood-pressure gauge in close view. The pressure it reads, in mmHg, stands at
110 mmHg
